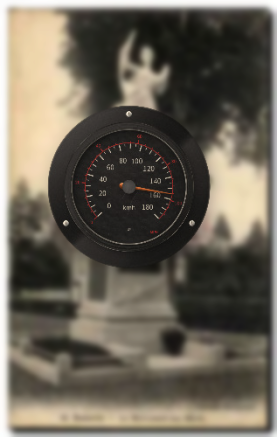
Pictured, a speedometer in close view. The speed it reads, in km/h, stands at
155 km/h
